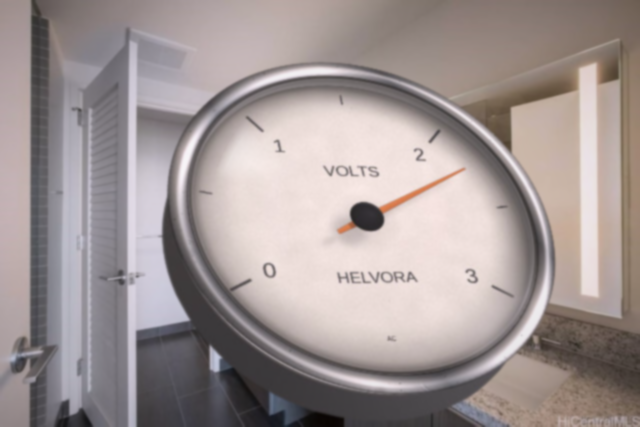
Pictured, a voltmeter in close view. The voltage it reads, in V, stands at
2.25 V
